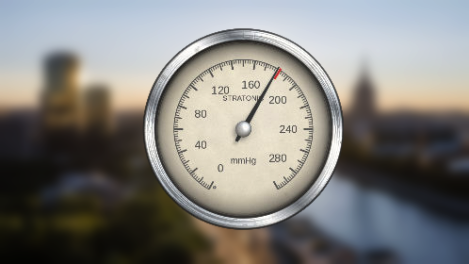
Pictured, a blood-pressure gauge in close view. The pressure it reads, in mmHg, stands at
180 mmHg
